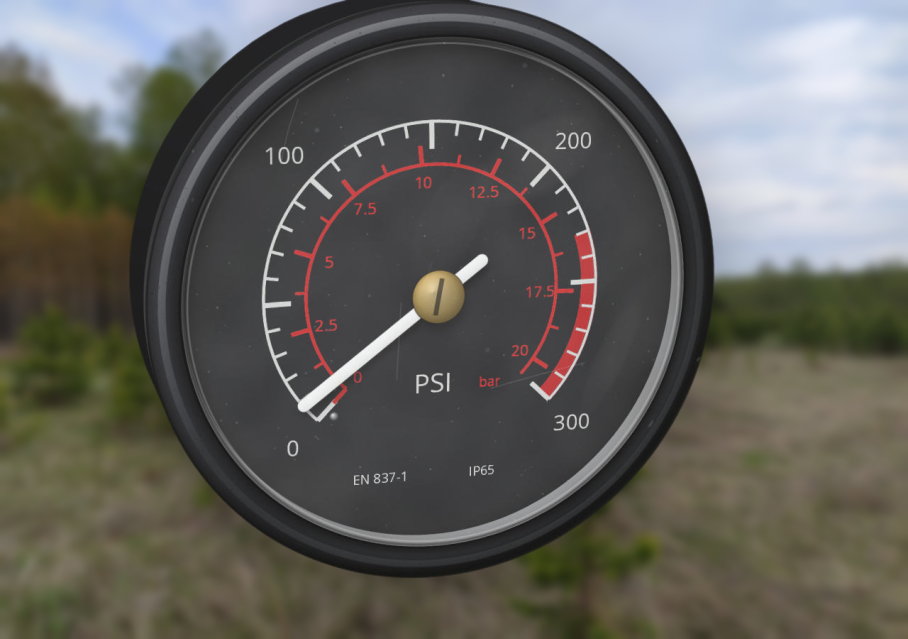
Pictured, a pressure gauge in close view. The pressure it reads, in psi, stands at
10 psi
